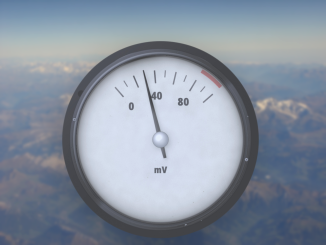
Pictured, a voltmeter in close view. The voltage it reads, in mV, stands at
30 mV
